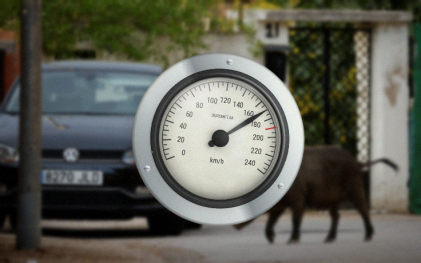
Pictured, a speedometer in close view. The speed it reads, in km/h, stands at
170 km/h
